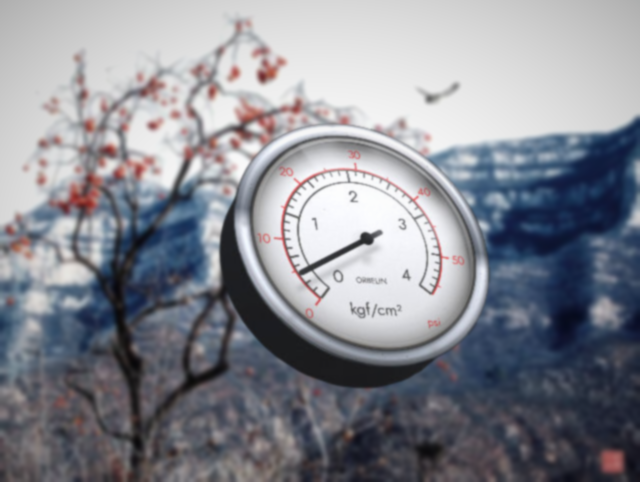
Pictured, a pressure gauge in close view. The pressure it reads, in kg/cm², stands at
0.3 kg/cm²
